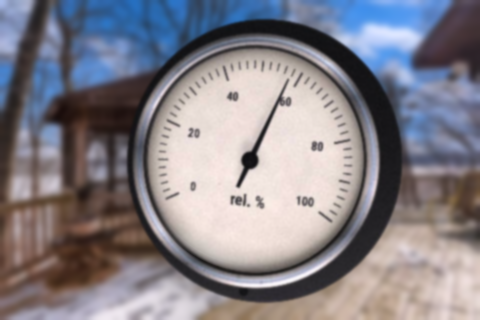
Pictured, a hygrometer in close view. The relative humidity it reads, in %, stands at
58 %
